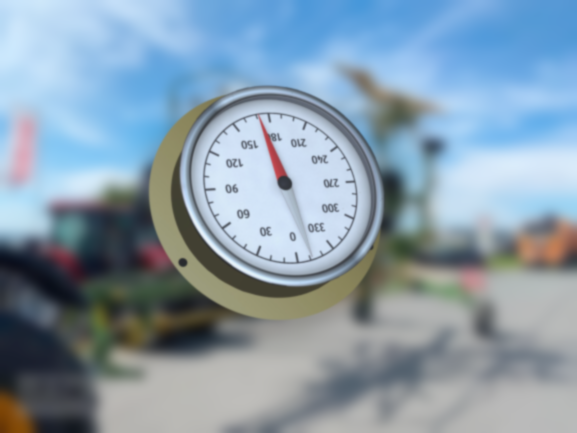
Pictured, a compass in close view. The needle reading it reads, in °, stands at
170 °
